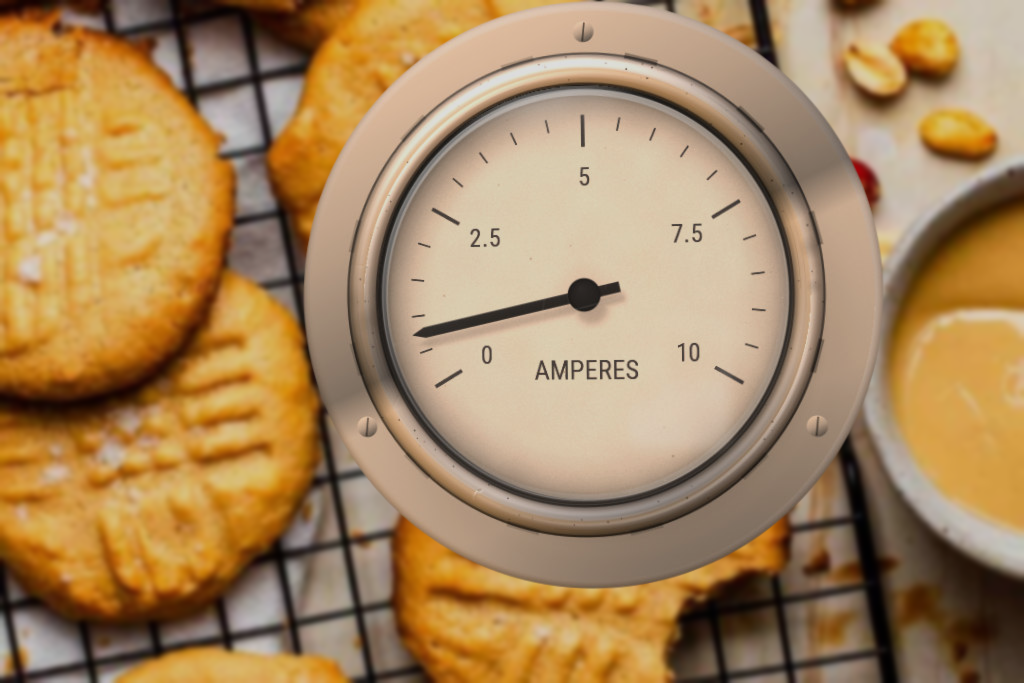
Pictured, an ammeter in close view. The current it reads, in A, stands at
0.75 A
